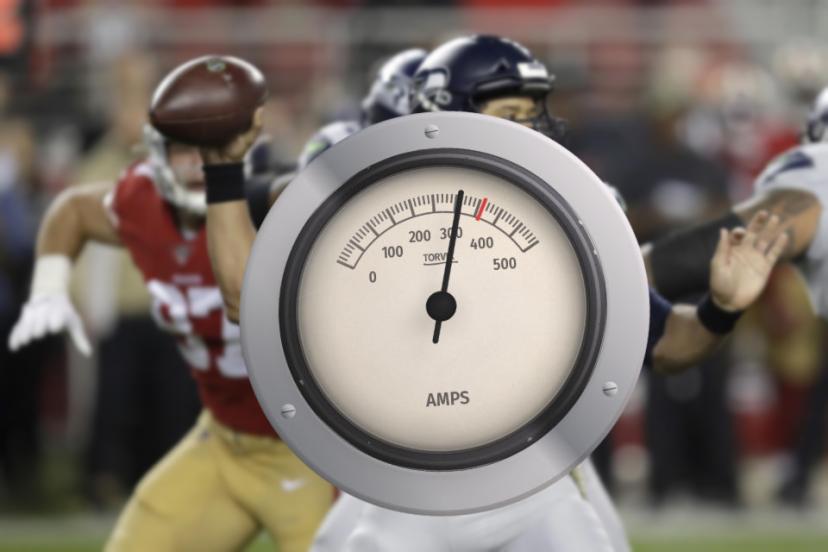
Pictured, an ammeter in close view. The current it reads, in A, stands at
310 A
